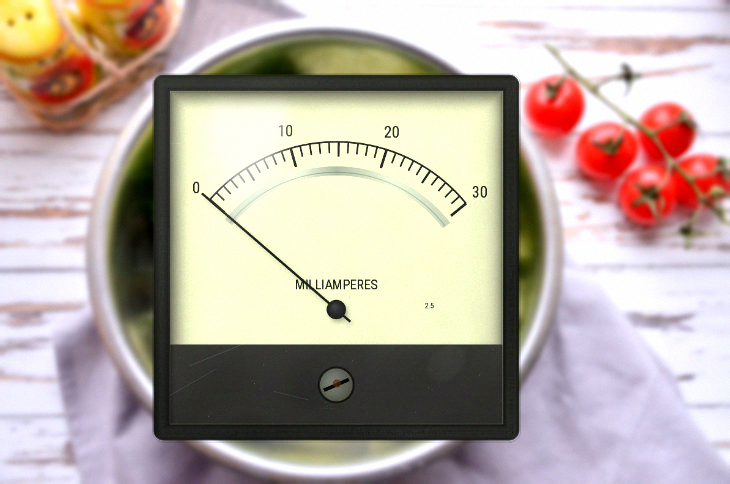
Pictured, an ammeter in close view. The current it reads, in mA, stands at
0 mA
